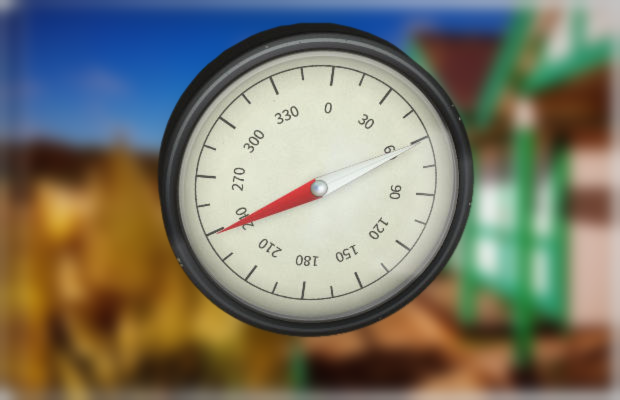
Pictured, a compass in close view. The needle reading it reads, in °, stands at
240 °
